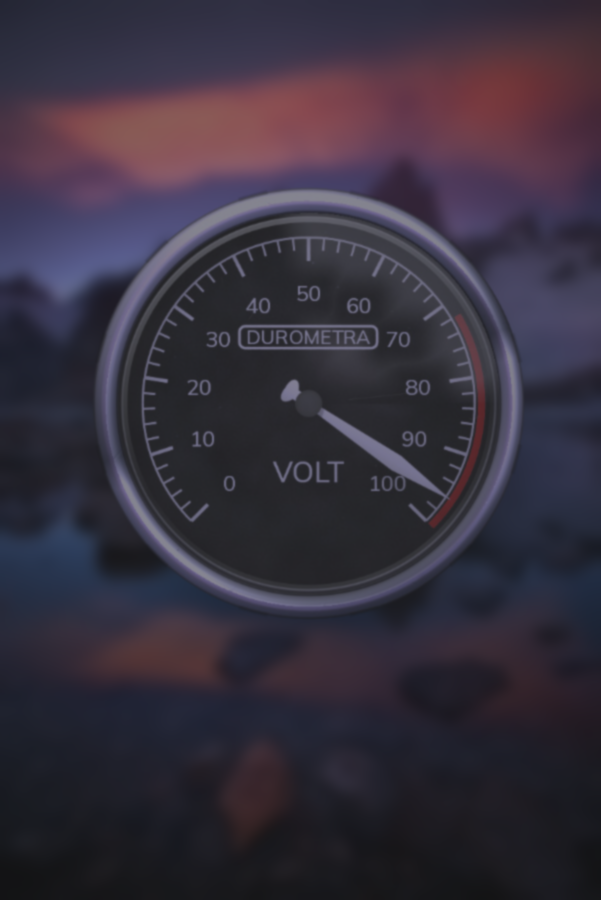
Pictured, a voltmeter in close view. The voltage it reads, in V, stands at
96 V
